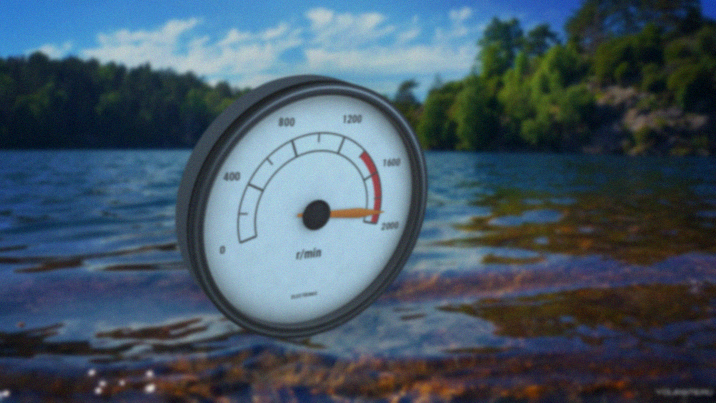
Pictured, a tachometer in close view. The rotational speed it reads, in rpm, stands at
1900 rpm
